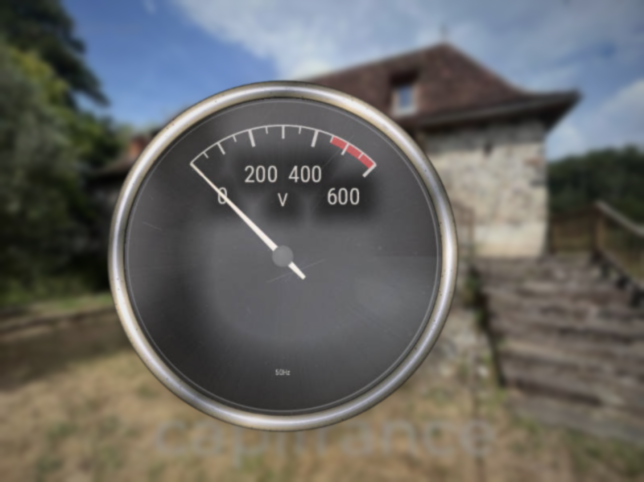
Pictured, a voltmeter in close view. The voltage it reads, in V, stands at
0 V
